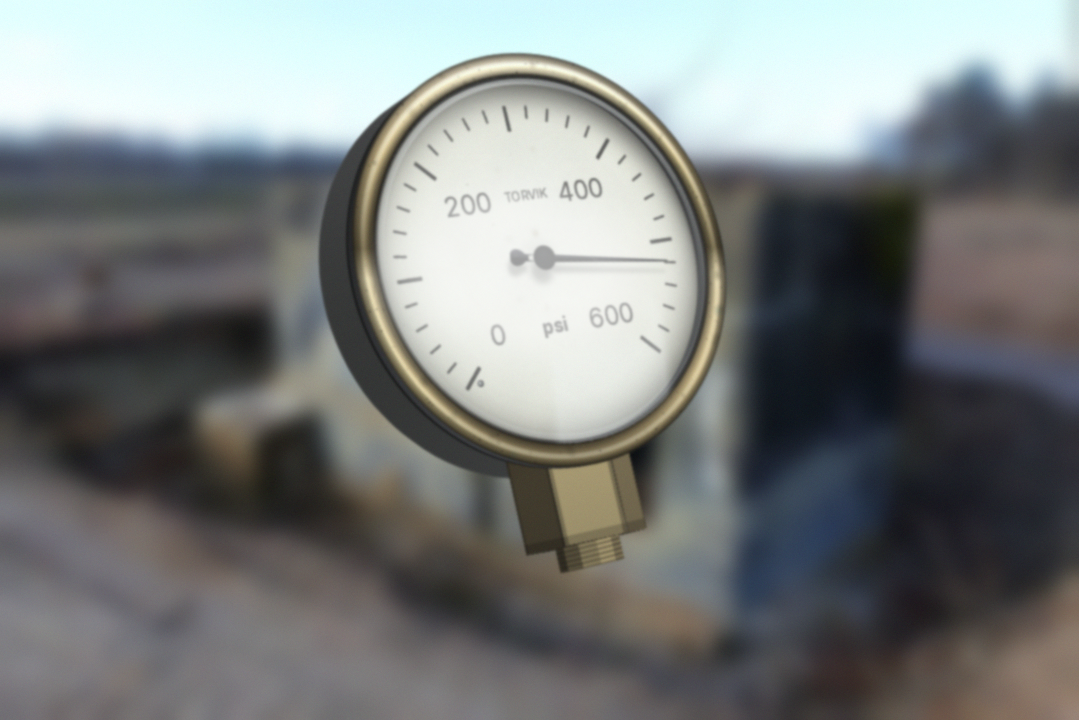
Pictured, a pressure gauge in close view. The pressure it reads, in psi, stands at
520 psi
